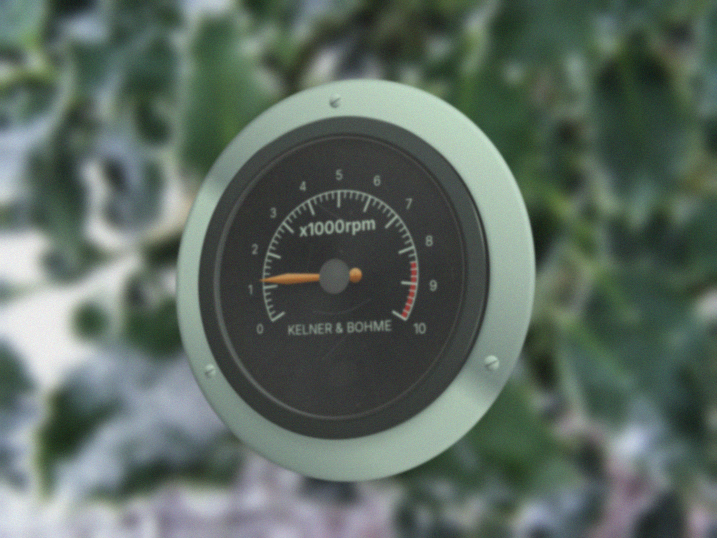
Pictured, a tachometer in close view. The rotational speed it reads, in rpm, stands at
1200 rpm
